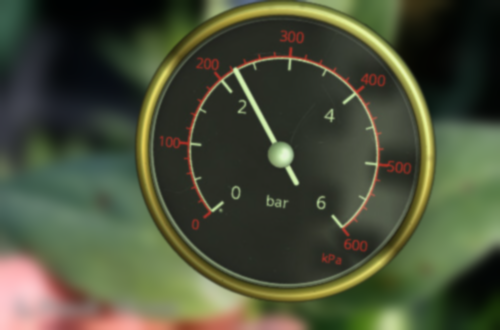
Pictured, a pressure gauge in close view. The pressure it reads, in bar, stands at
2.25 bar
